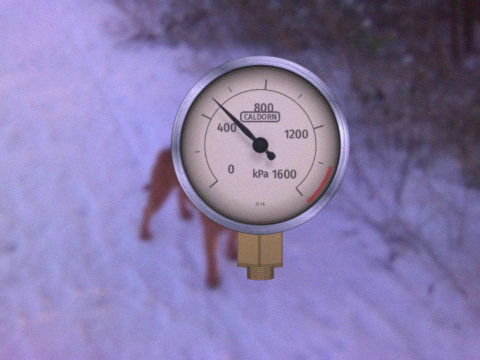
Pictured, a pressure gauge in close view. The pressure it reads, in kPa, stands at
500 kPa
